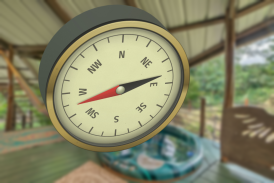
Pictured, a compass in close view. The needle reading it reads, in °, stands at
255 °
